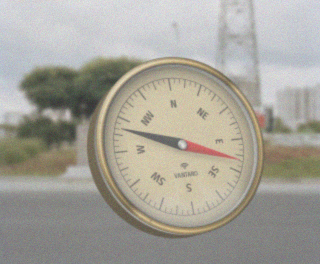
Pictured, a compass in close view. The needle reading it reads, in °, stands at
110 °
